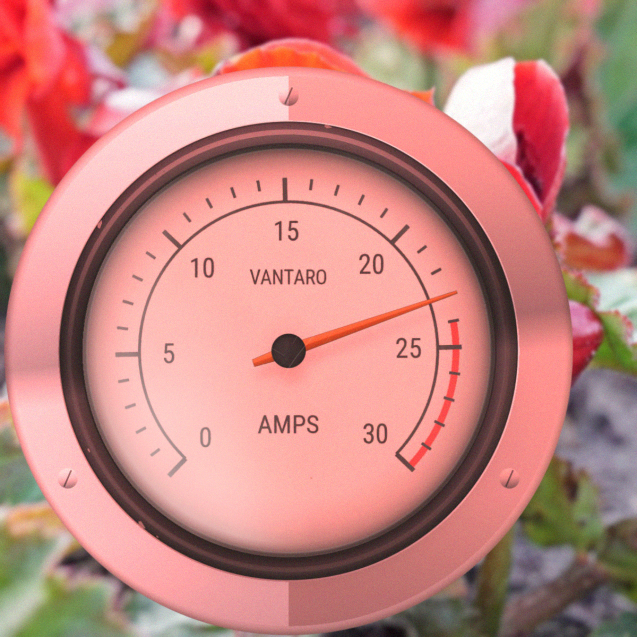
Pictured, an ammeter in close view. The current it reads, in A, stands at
23 A
